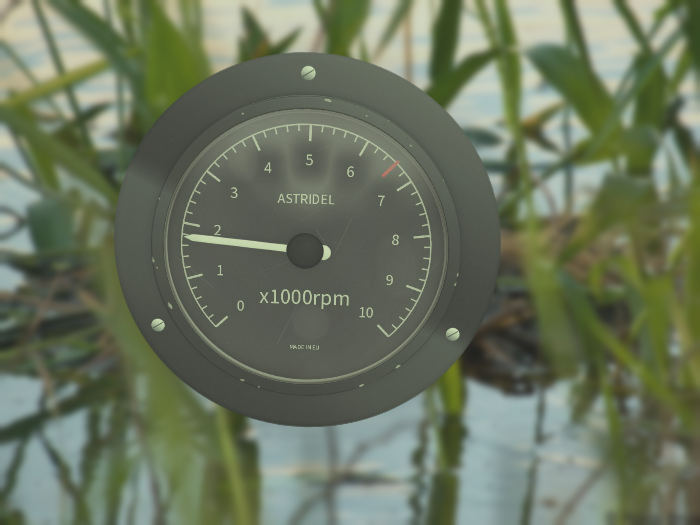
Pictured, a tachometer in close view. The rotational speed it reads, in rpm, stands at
1800 rpm
